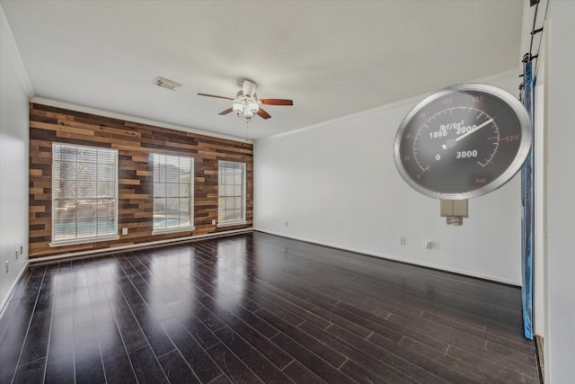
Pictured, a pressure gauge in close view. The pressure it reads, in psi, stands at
2200 psi
